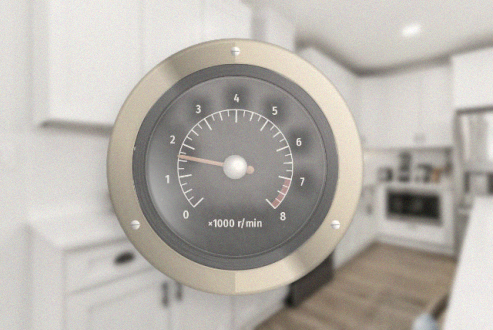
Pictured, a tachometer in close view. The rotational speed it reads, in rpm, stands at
1625 rpm
